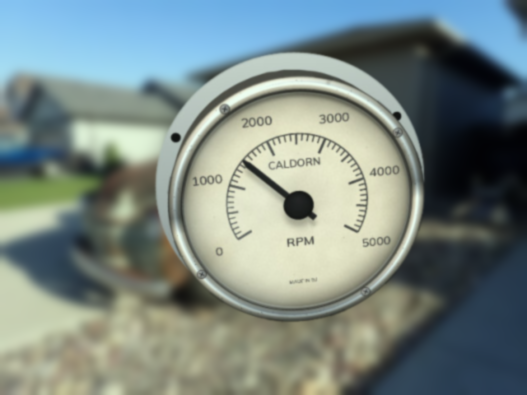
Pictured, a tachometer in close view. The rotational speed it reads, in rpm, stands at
1500 rpm
